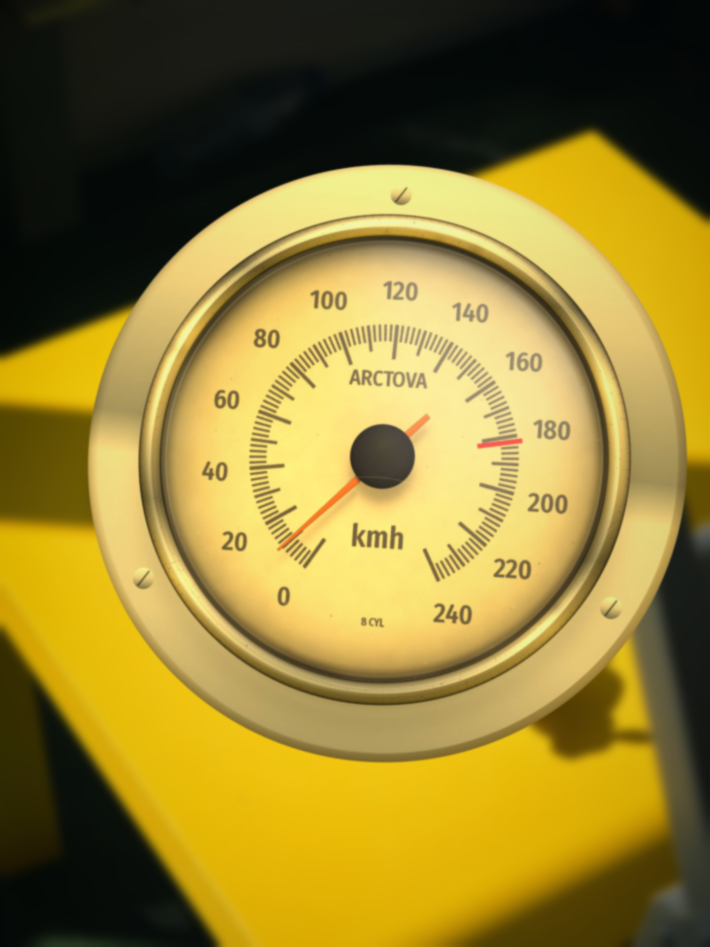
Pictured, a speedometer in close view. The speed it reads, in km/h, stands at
10 km/h
